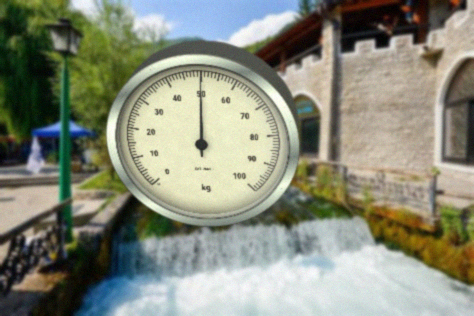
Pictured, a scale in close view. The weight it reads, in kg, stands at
50 kg
